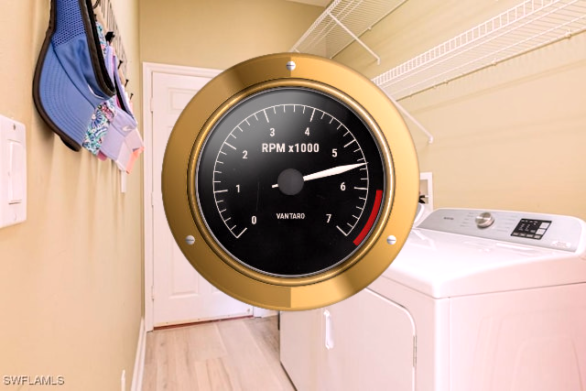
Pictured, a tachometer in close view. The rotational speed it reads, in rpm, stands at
5500 rpm
